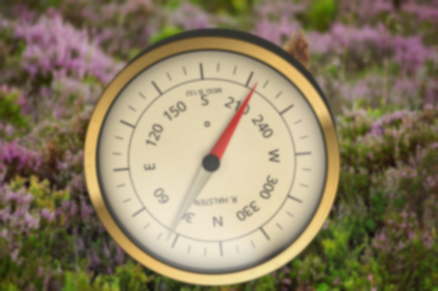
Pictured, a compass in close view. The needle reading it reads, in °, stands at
215 °
